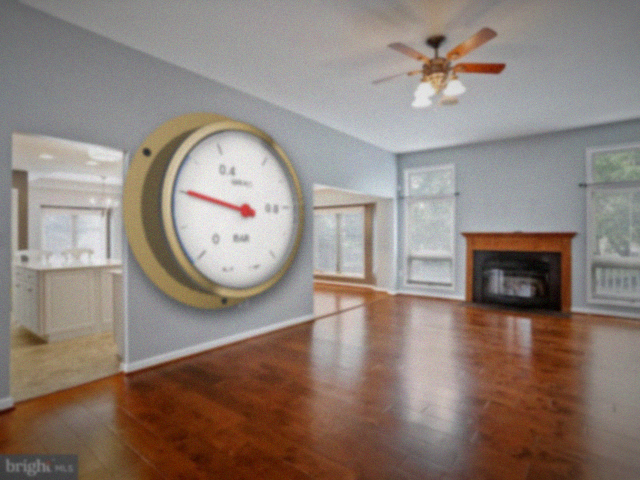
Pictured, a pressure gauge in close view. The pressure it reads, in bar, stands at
0.2 bar
